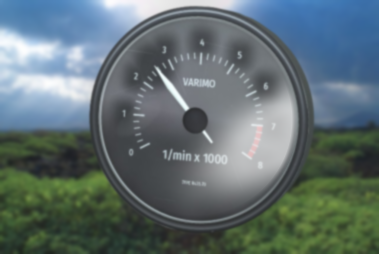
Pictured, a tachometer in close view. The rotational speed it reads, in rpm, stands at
2600 rpm
